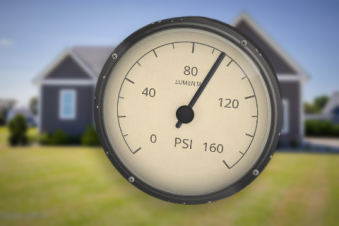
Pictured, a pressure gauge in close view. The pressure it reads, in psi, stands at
95 psi
